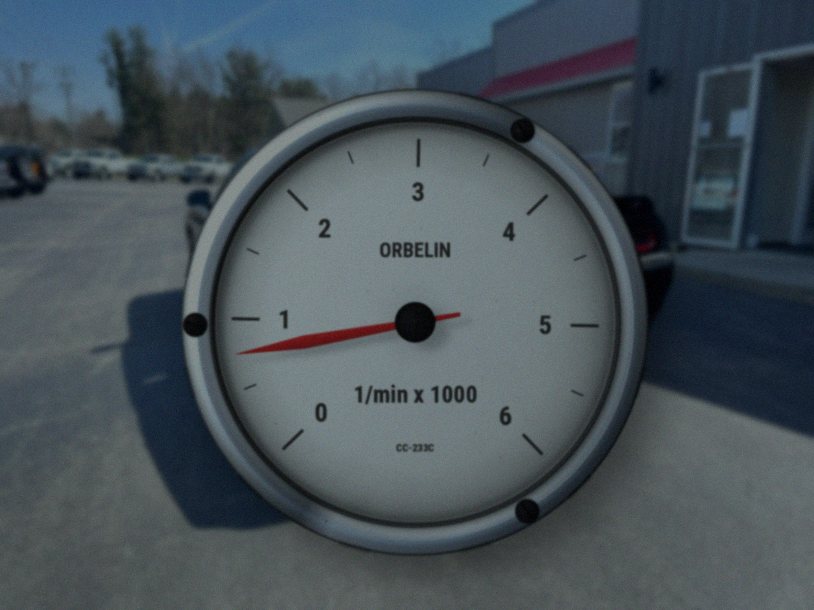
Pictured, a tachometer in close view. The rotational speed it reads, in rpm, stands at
750 rpm
